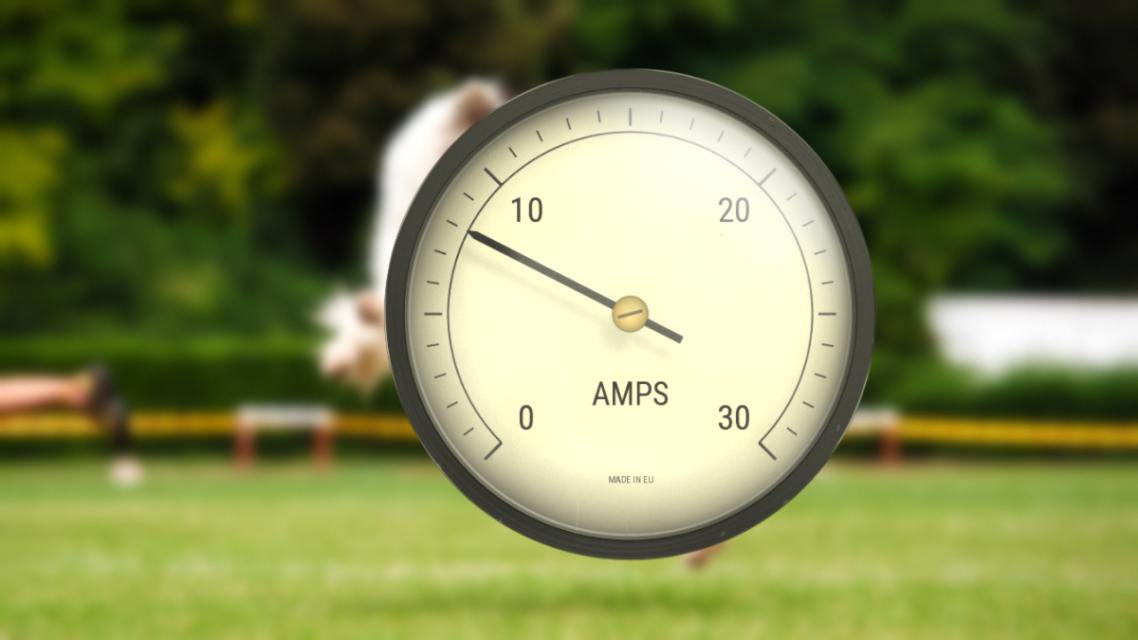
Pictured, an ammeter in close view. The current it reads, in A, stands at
8 A
